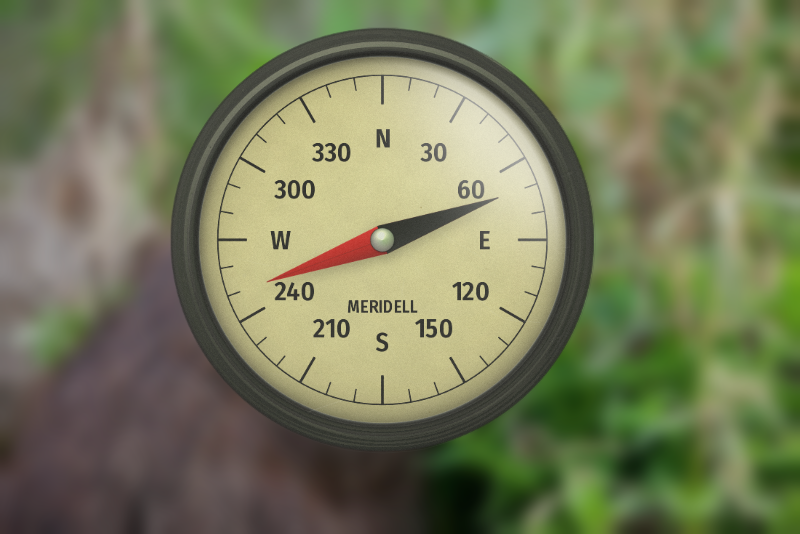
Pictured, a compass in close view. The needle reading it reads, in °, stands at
250 °
